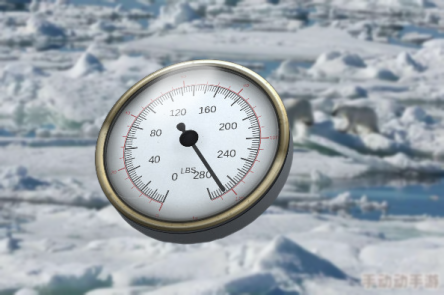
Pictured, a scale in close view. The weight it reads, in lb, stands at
270 lb
